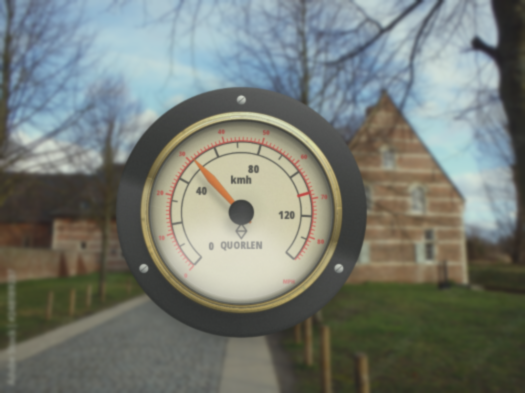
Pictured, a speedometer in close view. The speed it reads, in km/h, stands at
50 km/h
